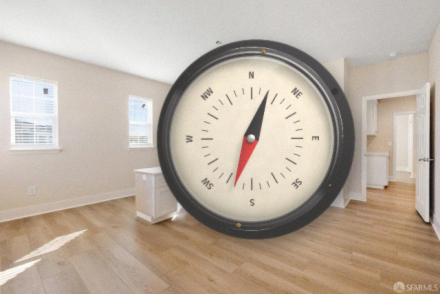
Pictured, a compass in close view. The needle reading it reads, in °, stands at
200 °
